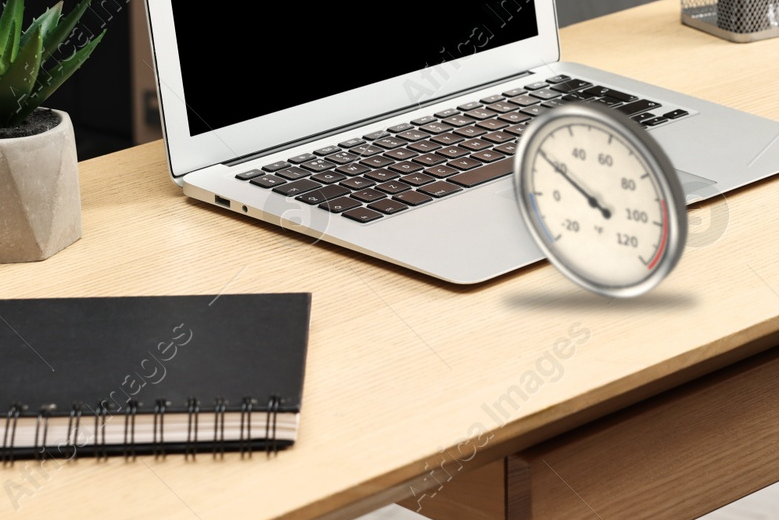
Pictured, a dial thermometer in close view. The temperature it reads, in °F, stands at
20 °F
